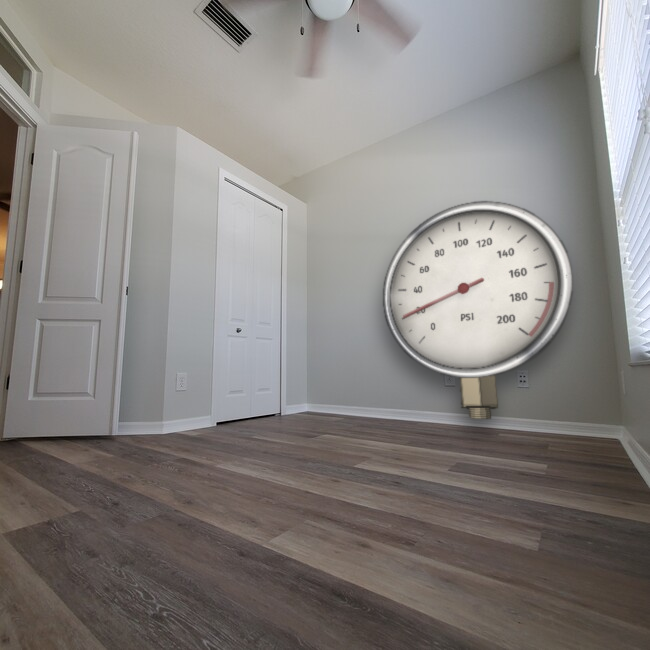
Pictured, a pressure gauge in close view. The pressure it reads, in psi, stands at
20 psi
